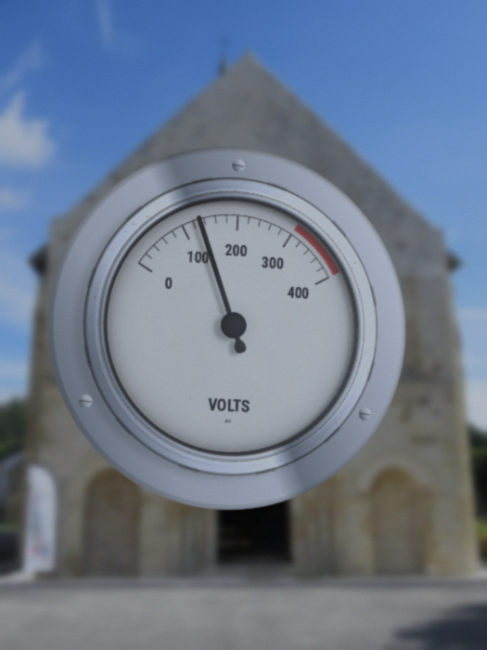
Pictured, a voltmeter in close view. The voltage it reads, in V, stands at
130 V
